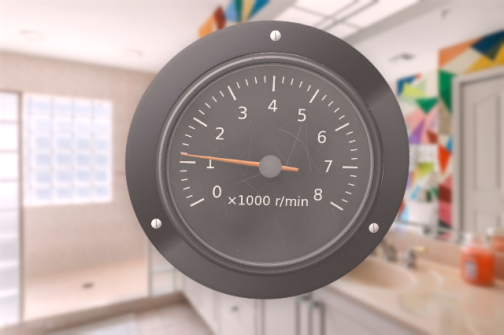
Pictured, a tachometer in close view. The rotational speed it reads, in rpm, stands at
1200 rpm
